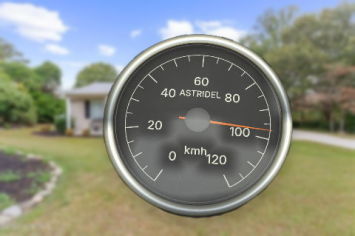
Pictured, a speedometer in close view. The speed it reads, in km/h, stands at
97.5 km/h
